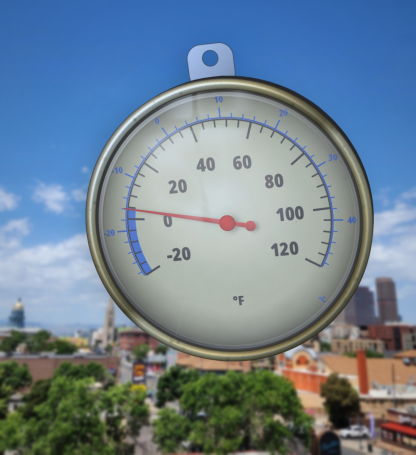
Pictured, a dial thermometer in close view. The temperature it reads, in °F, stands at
4 °F
